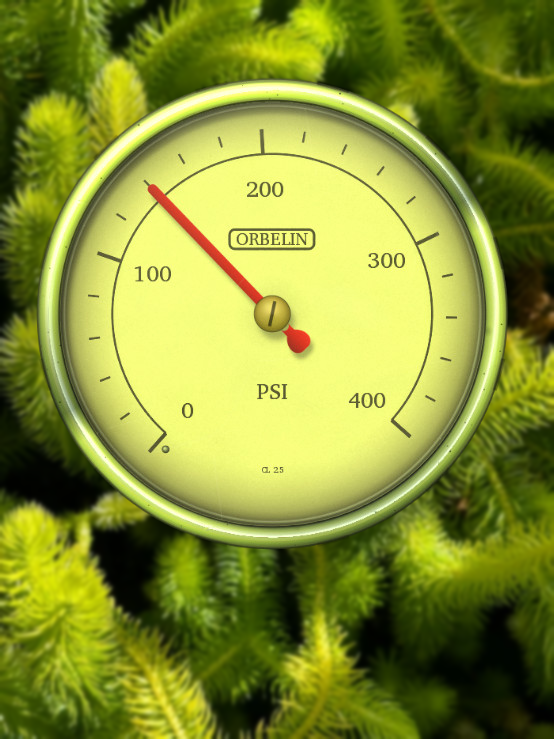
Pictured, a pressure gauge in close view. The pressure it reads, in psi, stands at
140 psi
